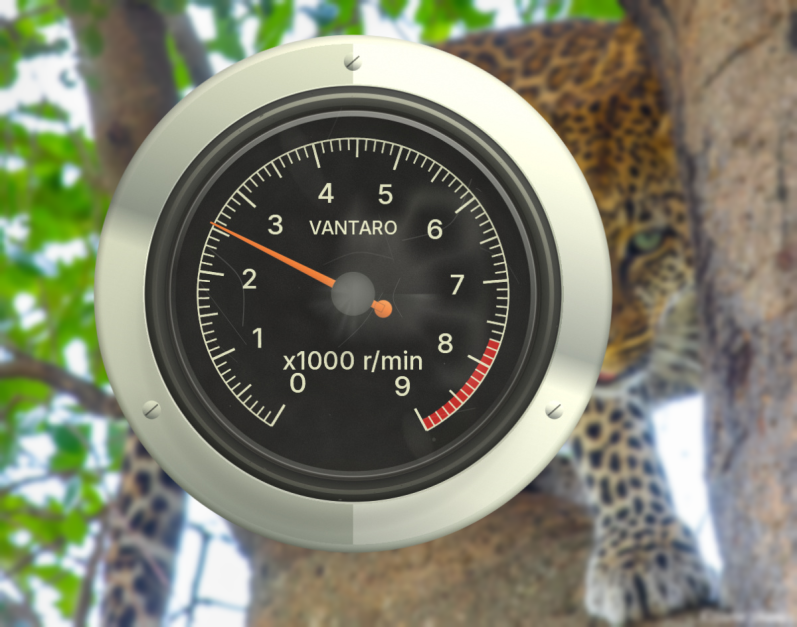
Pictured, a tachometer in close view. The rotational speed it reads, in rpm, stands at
2550 rpm
